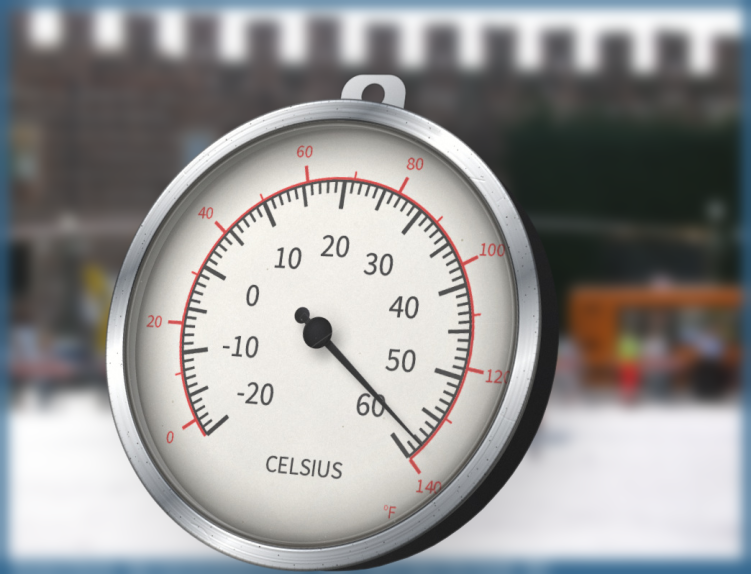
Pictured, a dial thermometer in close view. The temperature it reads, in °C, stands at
58 °C
